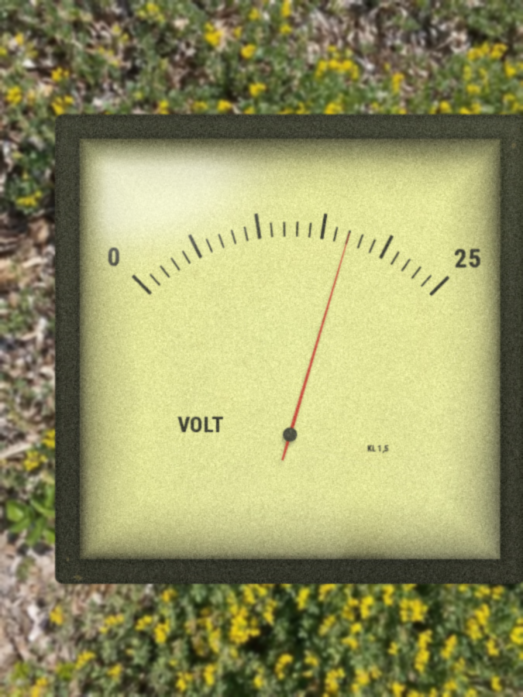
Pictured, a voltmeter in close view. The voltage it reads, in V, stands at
17 V
